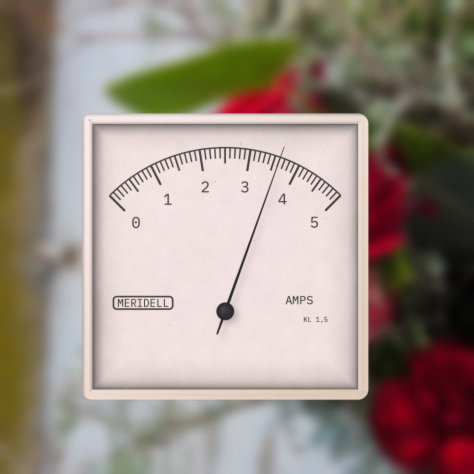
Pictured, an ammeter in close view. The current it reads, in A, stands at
3.6 A
